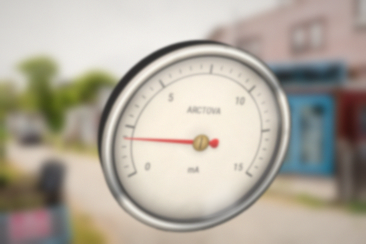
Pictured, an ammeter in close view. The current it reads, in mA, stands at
2 mA
